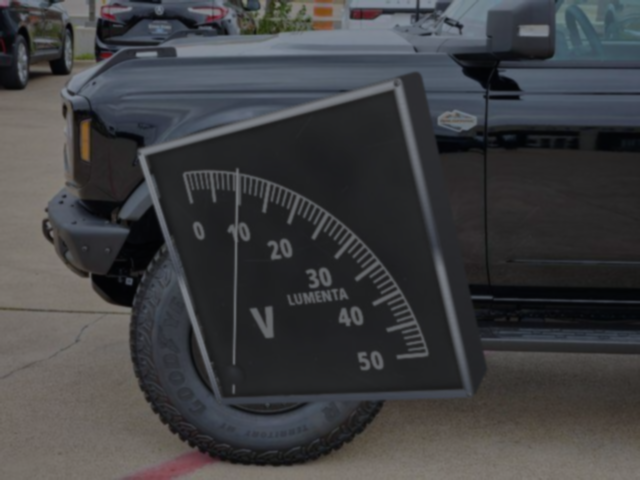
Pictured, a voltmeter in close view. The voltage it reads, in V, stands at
10 V
